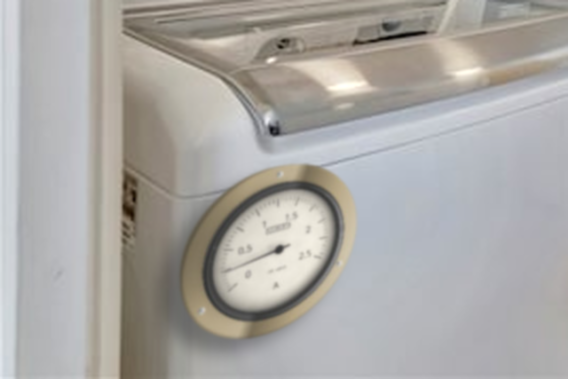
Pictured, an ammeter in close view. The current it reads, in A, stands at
0.25 A
